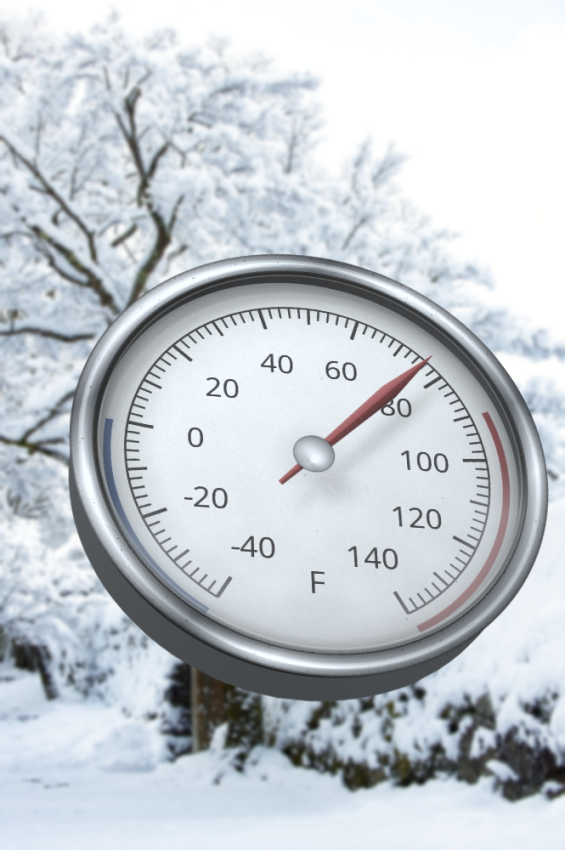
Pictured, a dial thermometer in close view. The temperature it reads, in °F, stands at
76 °F
